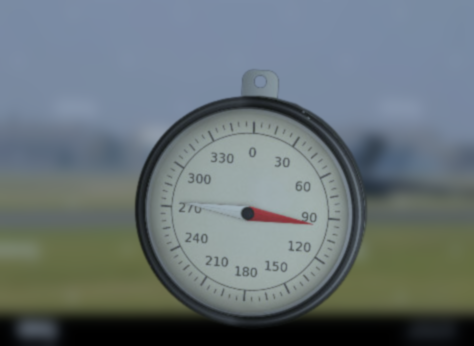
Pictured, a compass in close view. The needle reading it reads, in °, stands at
95 °
